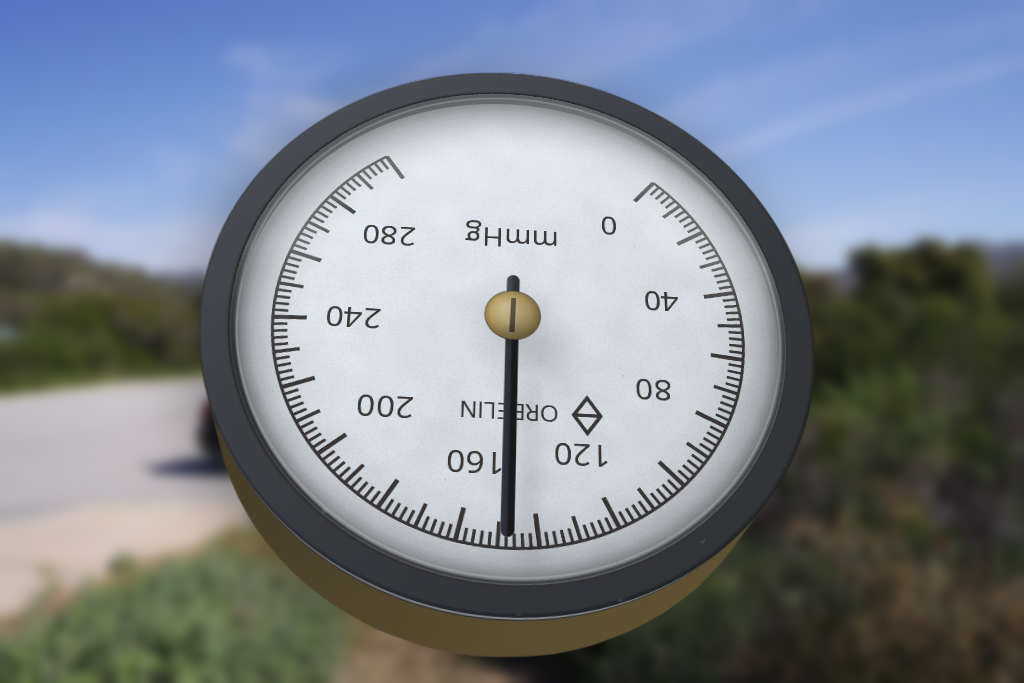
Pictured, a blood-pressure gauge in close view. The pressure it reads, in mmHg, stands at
148 mmHg
